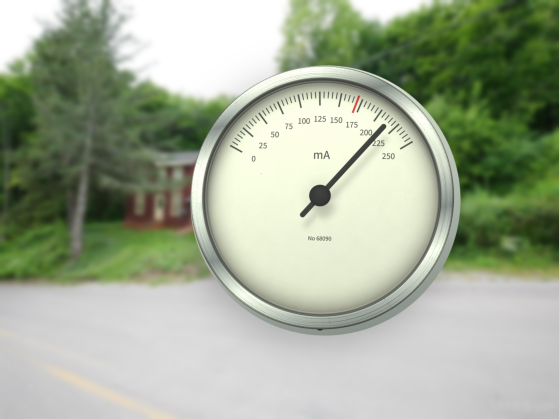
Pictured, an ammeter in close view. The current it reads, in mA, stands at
215 mA
